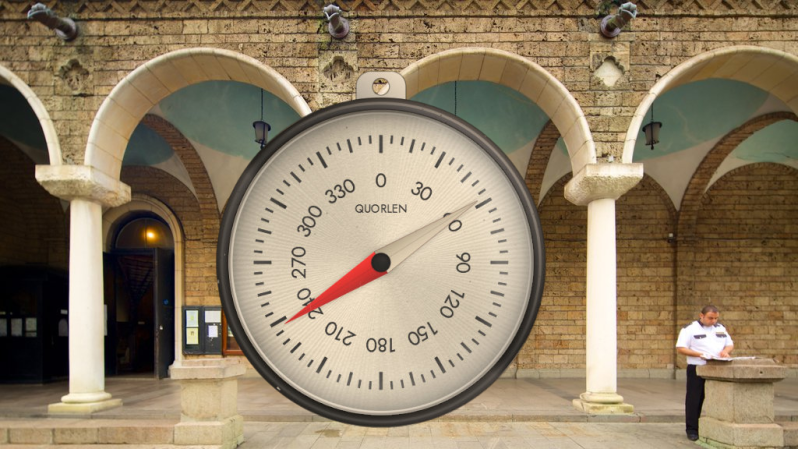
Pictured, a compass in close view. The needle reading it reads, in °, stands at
237.5 °
